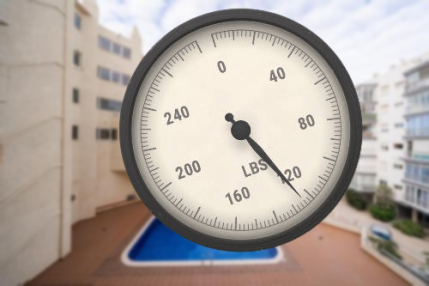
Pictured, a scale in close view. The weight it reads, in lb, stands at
124 lb
